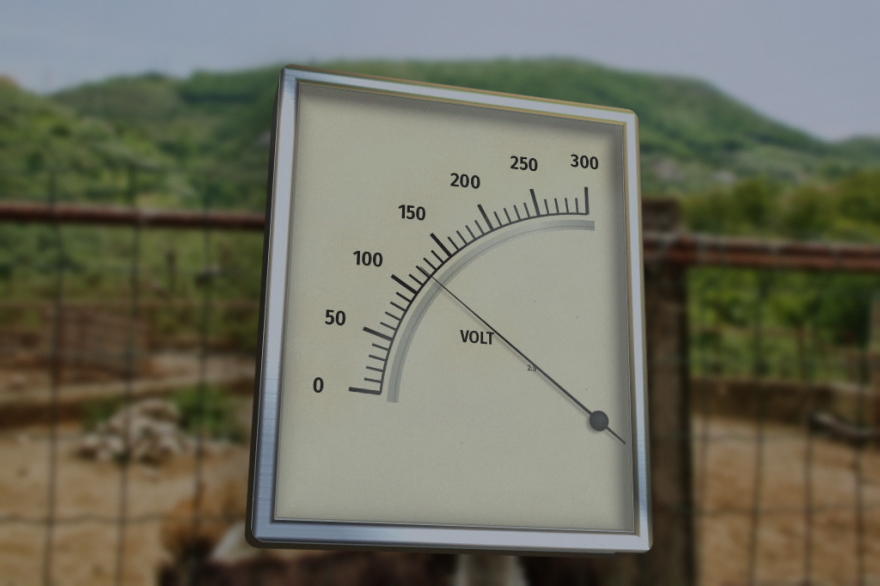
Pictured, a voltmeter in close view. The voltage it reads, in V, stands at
120 V
